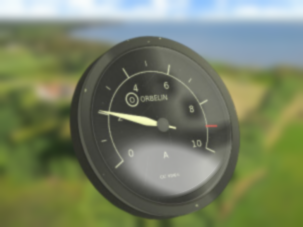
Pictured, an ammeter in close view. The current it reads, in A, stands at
2 A
